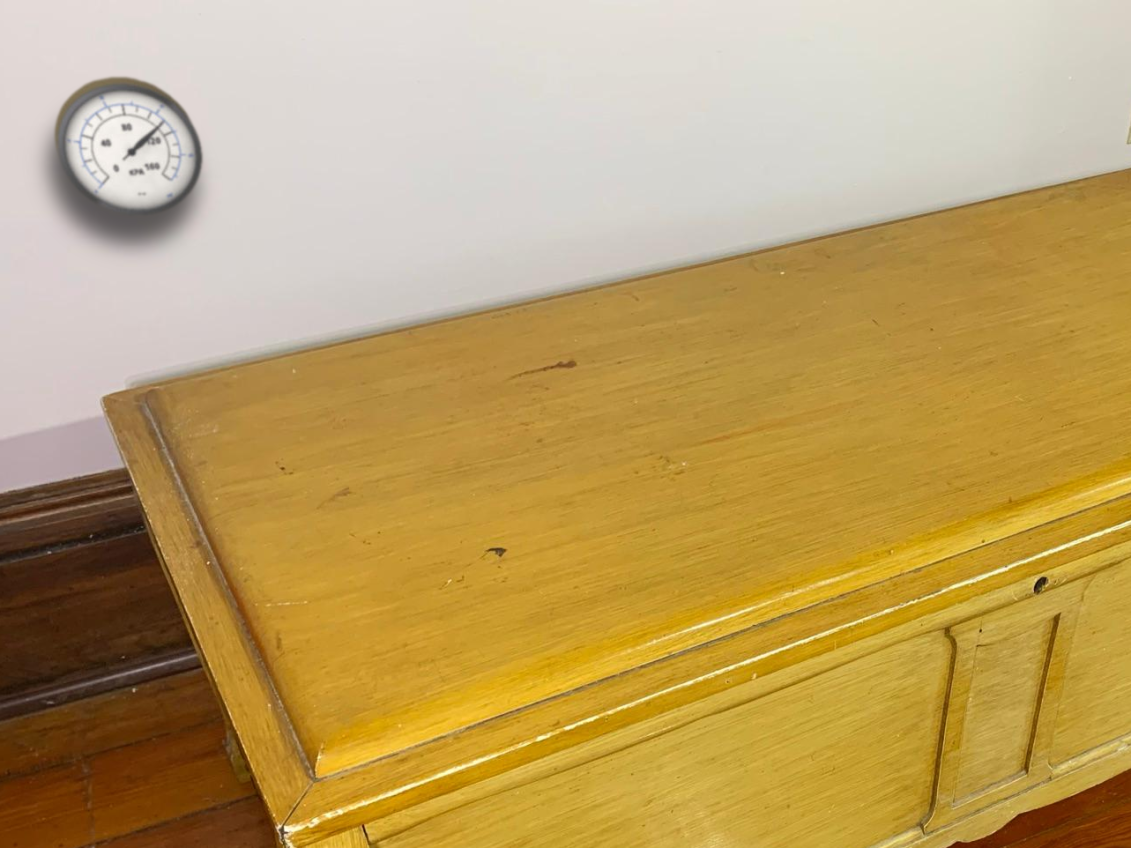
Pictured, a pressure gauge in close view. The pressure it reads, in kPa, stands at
110 kPa
